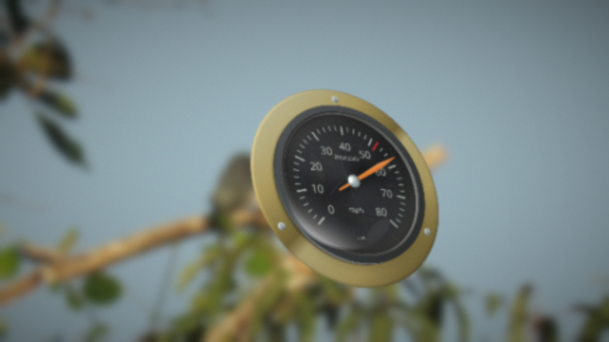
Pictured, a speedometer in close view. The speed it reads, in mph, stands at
58 mph
